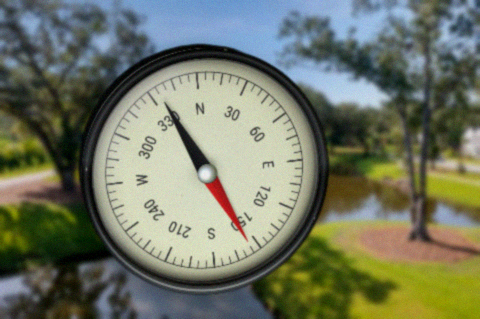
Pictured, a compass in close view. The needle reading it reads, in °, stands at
155 °
